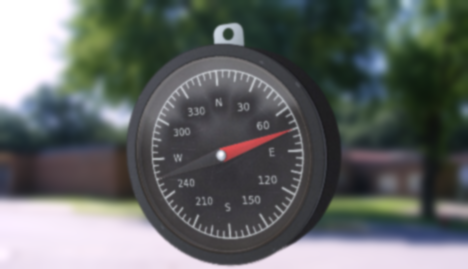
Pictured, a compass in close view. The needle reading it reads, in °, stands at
75 °
